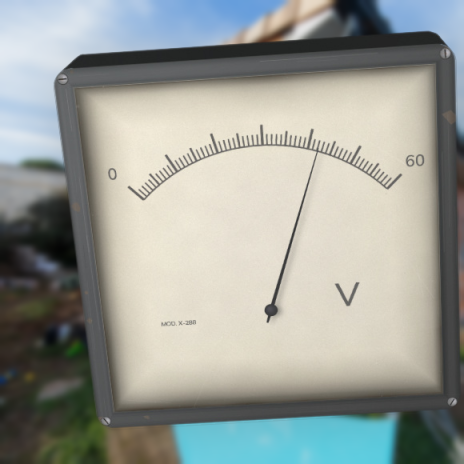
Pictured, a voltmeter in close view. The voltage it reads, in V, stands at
42 V
